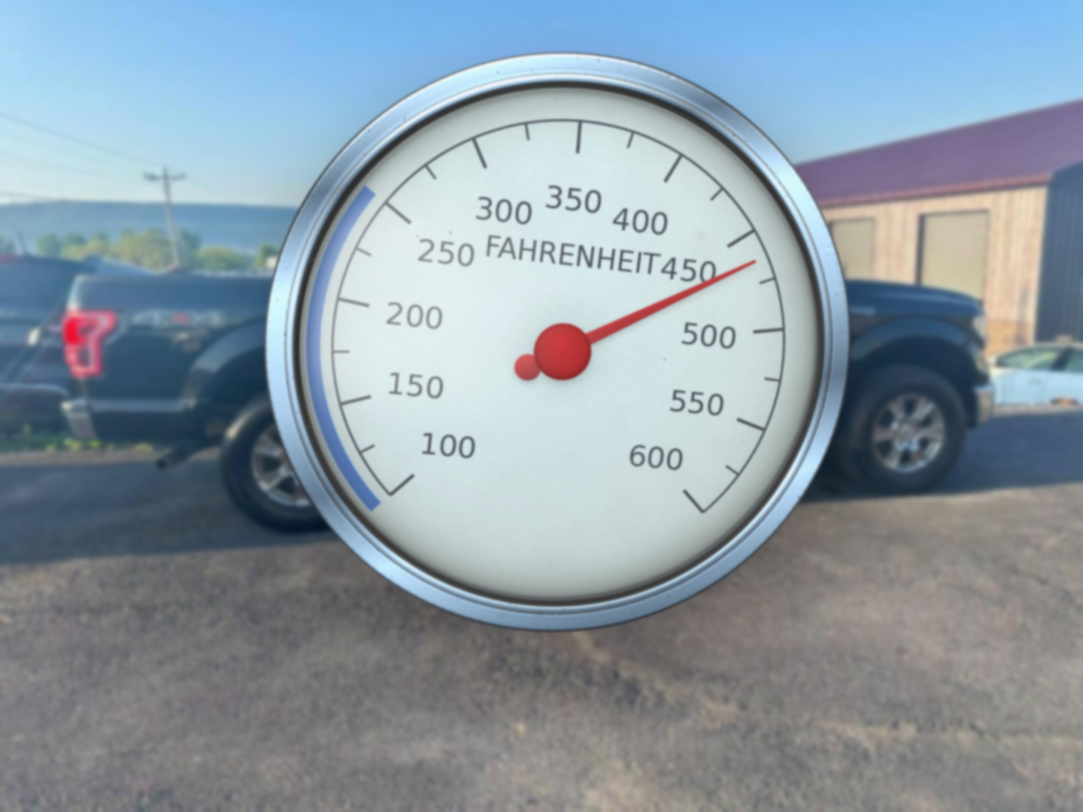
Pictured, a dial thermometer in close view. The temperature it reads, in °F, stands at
462.5 °F
